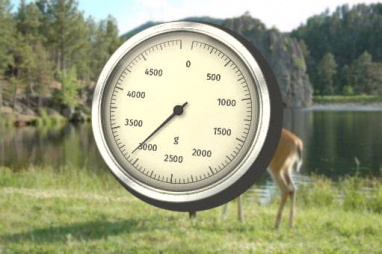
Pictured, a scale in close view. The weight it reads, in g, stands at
3100 g
